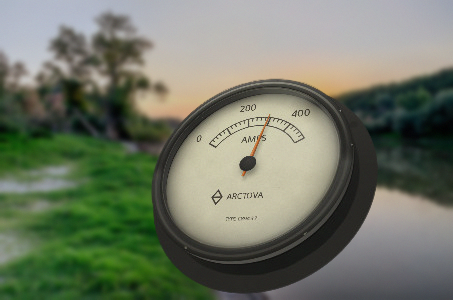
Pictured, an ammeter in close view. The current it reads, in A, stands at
300 A
